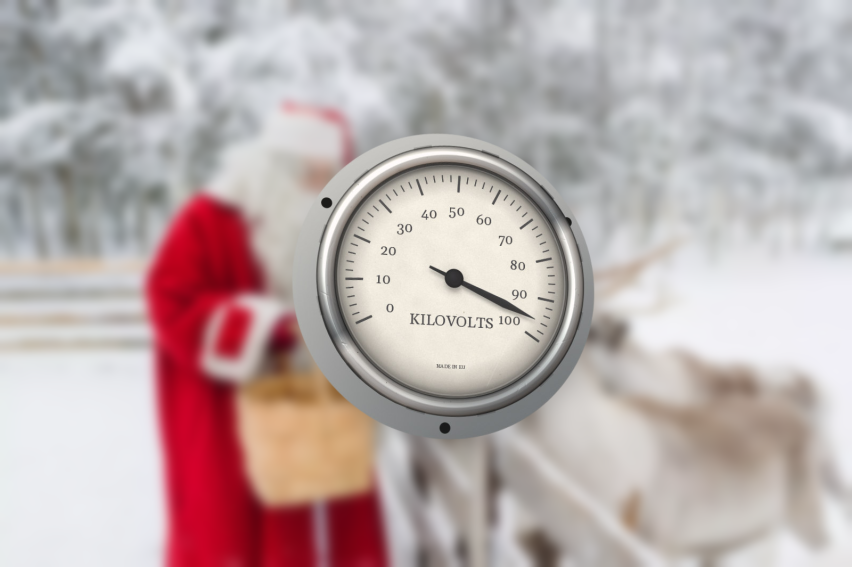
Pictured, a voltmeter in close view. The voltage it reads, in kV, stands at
96 kV
